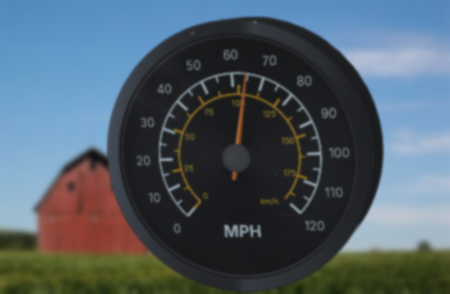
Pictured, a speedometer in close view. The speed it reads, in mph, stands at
65 mph
